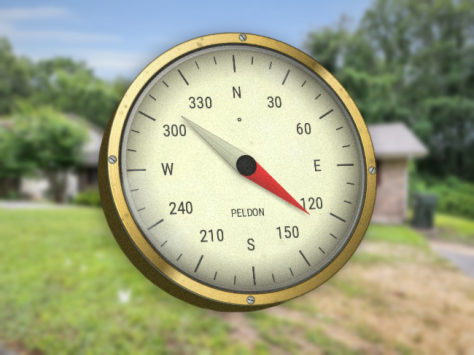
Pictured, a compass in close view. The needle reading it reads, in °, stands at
130 °
